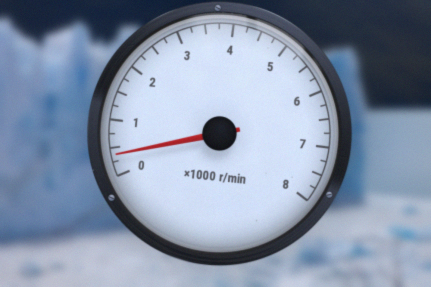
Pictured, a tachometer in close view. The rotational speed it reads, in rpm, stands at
375 rpm
